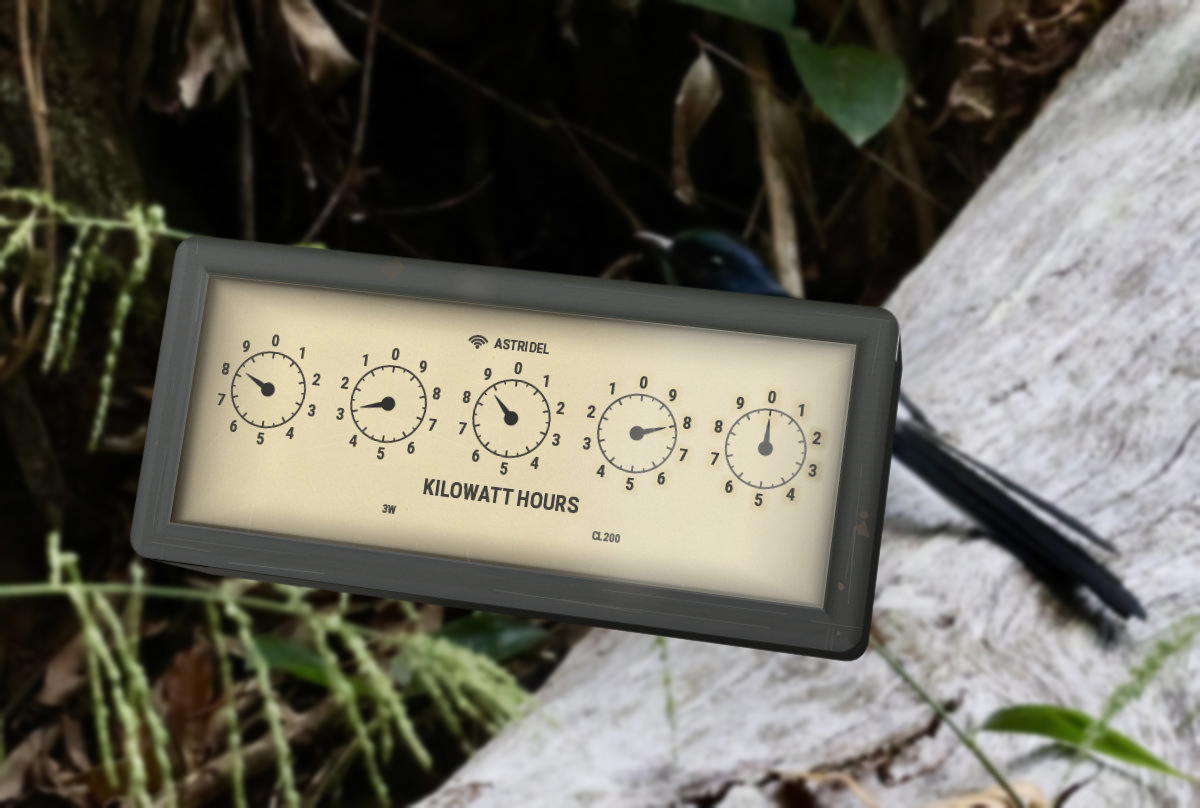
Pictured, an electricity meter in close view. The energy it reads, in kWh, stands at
82880 kWh
